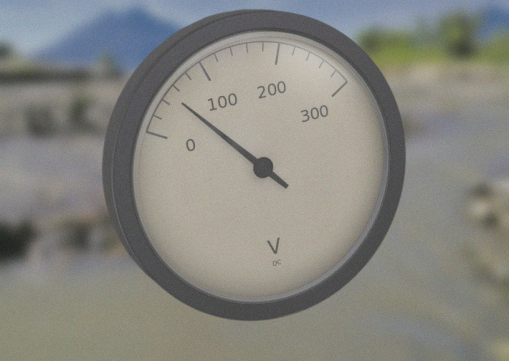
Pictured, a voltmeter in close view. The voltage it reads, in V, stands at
50 V
